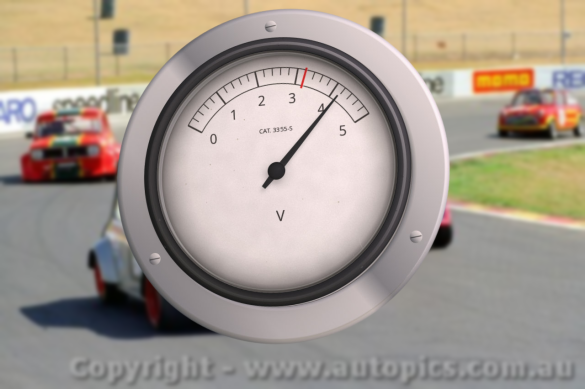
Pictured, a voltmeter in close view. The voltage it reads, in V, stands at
4.2 V
